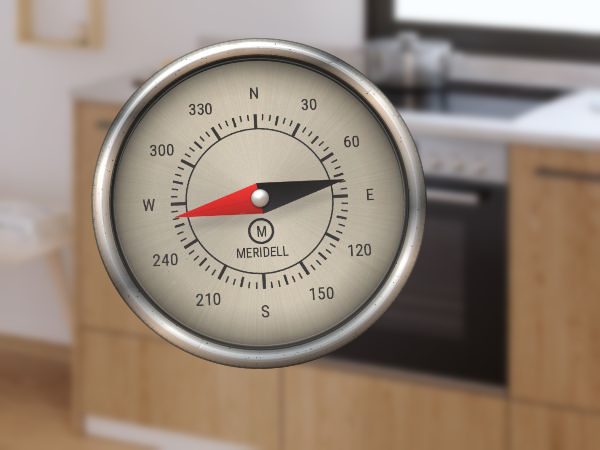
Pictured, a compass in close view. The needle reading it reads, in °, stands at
260 °
